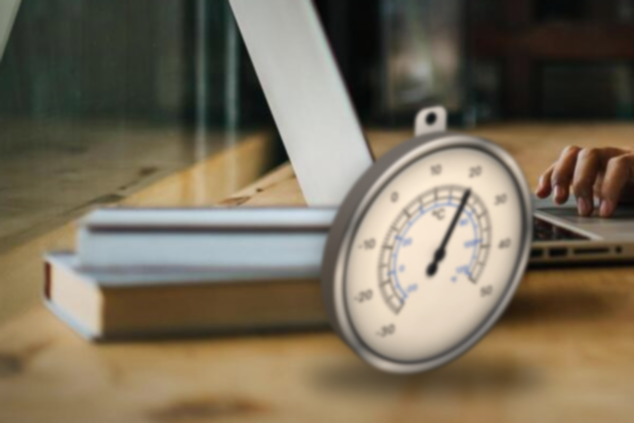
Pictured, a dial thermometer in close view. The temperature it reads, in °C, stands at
20 °C
